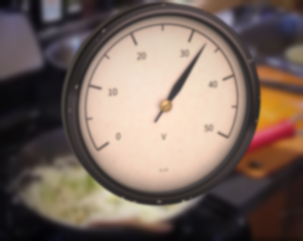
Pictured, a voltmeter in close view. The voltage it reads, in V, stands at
32.5 V
